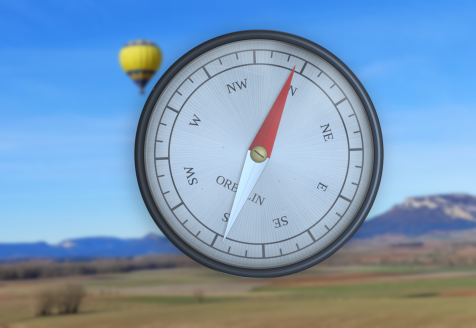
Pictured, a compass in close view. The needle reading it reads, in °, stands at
355 °
